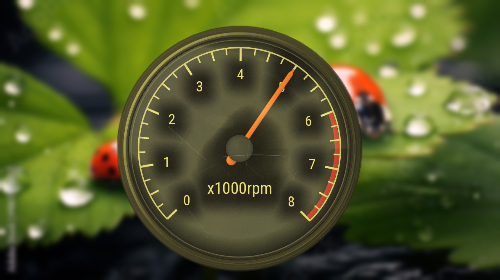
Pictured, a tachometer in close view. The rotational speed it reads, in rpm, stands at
5000 rpm
